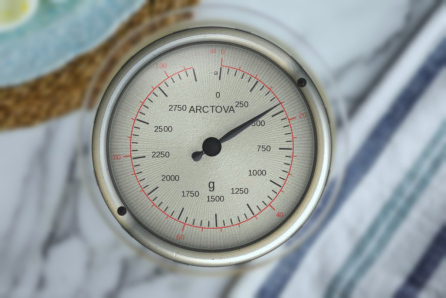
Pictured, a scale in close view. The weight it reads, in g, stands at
450 g
